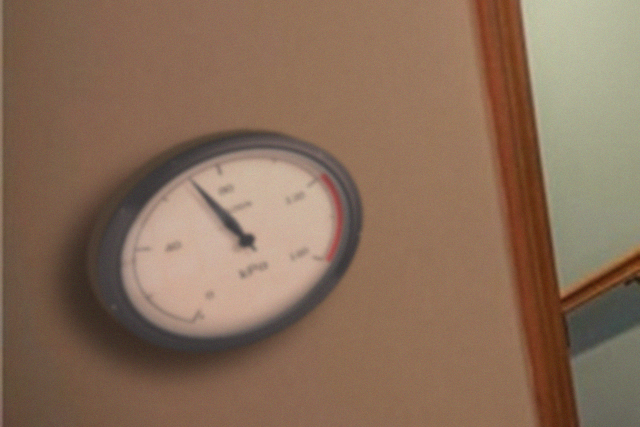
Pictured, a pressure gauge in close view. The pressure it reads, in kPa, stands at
70 kPa
